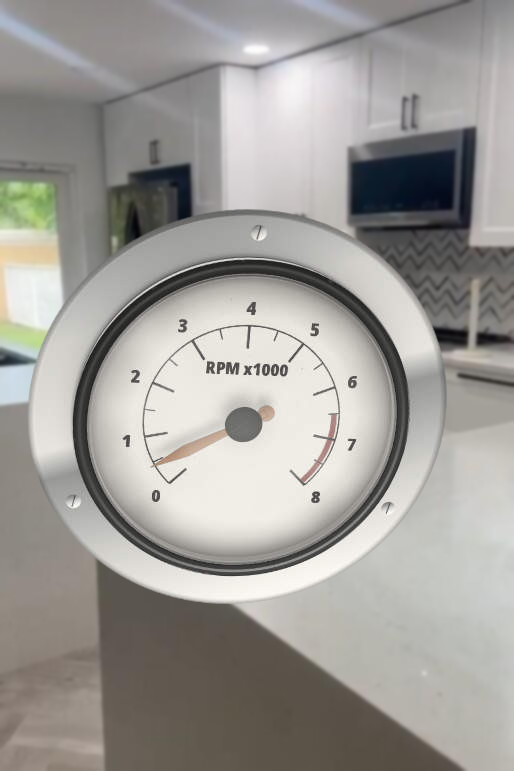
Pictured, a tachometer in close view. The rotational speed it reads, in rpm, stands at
500 rpm
